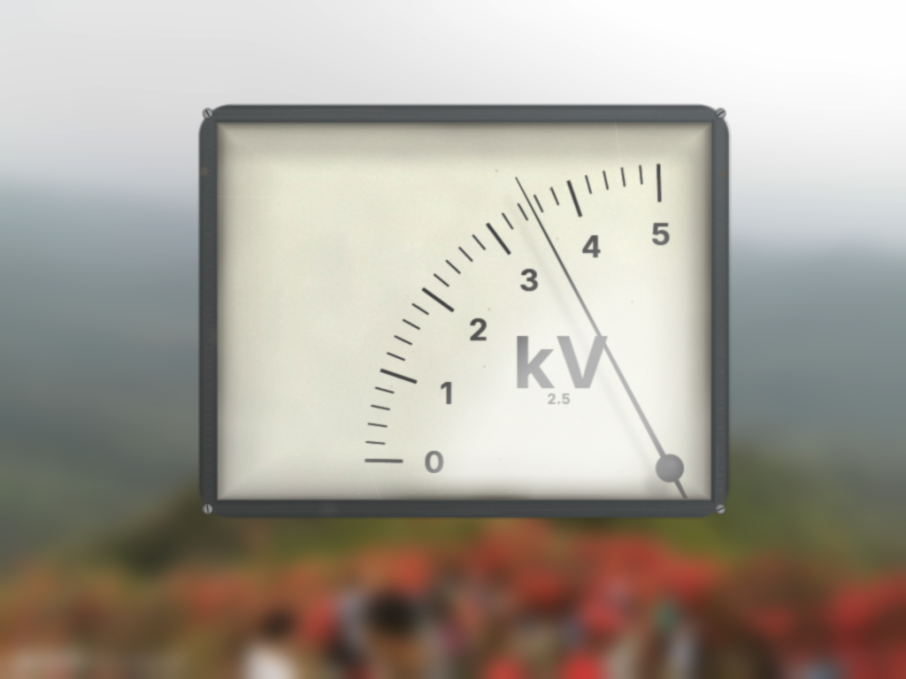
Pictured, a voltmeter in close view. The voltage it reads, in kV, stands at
3.5 kV
